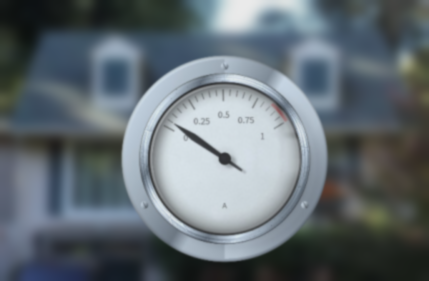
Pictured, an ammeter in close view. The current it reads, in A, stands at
0.05 A
